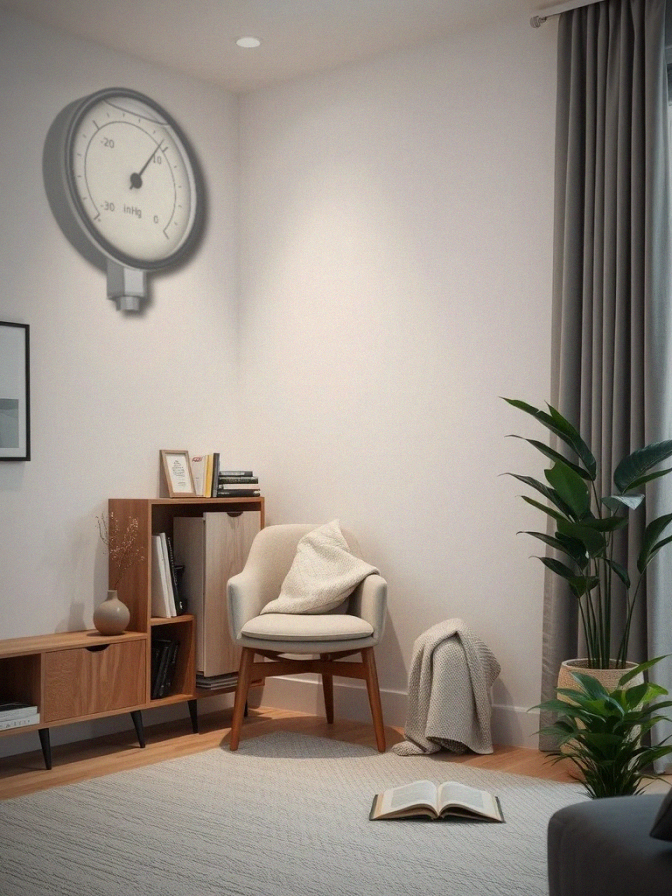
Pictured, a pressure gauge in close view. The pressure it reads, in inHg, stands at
-11 inHg
